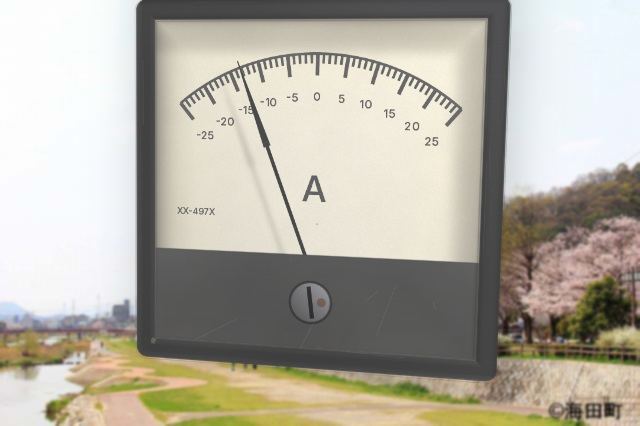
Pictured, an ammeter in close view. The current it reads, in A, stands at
-13 A
